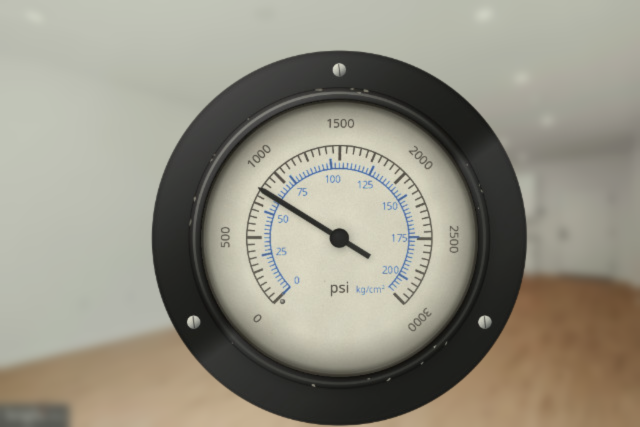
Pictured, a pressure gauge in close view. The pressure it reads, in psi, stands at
850 psi
